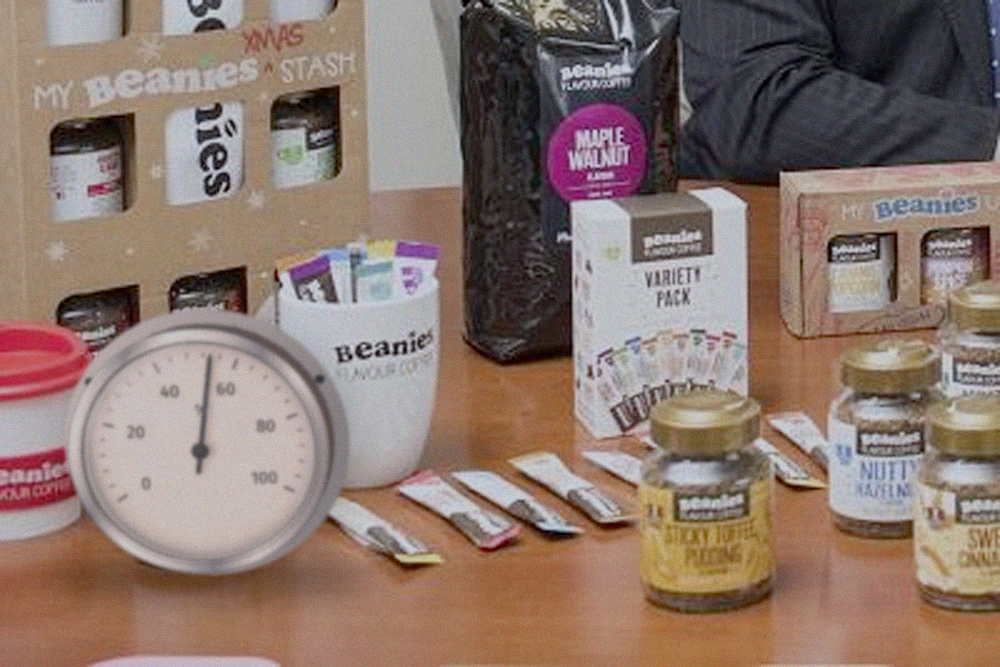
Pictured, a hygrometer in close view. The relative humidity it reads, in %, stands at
54 %
